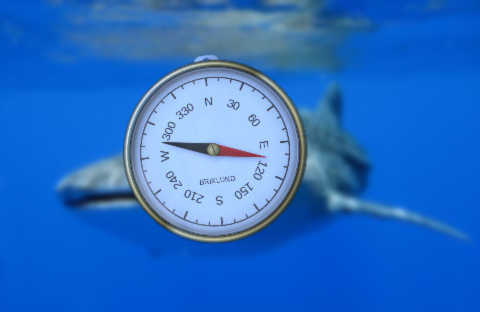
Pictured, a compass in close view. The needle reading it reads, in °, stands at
105 °
